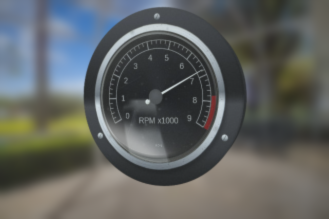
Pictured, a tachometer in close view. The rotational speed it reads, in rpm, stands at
6800 rpm
